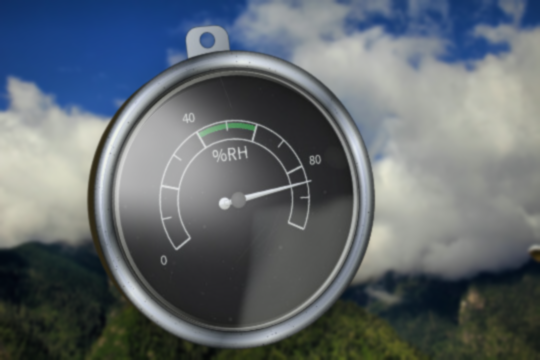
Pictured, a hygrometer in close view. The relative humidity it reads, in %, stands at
85 %
